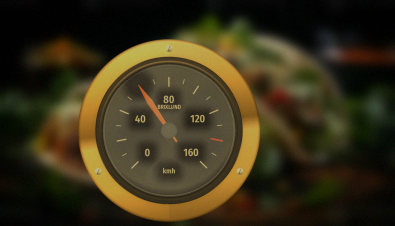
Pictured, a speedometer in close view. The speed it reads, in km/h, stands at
60 km/h
